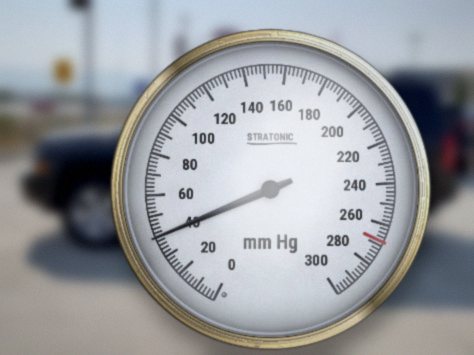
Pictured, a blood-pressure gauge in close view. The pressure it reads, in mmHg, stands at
40 mmHg
